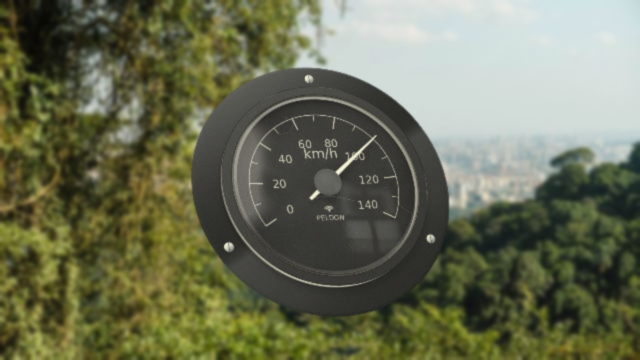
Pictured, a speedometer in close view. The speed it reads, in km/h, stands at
100 km/h
